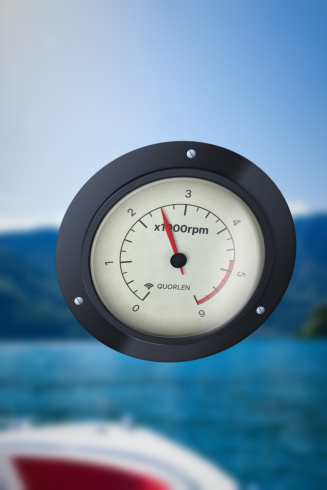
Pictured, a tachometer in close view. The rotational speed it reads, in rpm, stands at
2500 rpm
